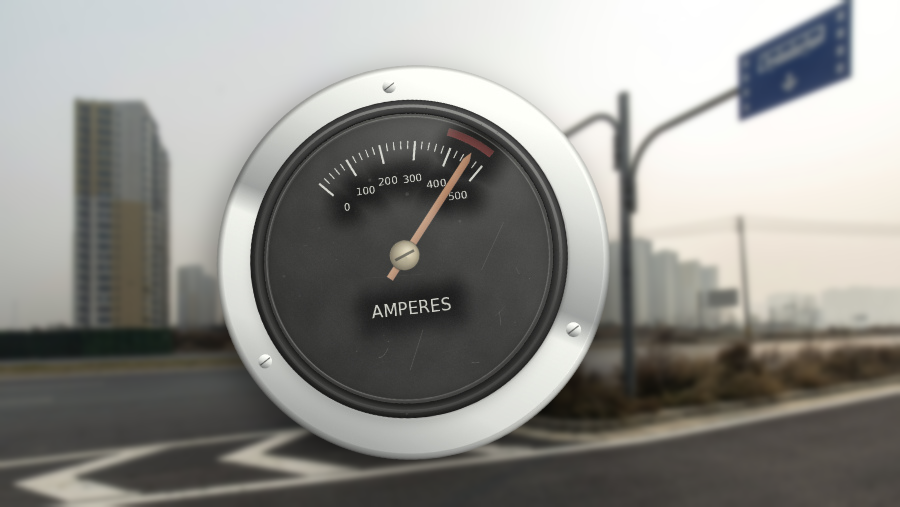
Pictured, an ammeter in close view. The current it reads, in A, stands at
460 A
